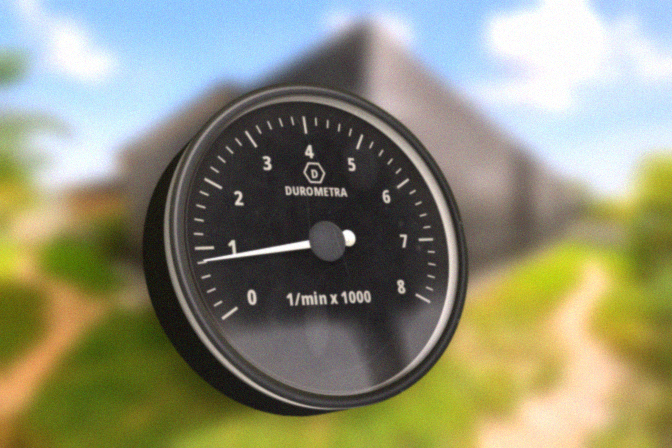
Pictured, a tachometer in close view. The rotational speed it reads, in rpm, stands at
800 rpm
